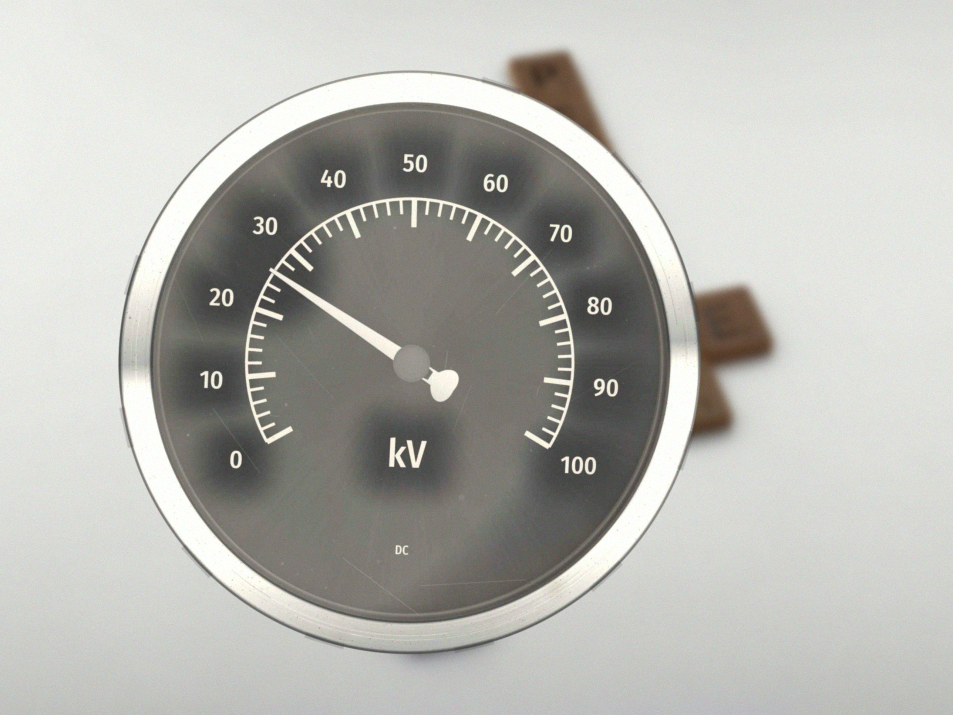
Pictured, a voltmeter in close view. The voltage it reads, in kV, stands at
26 kV
